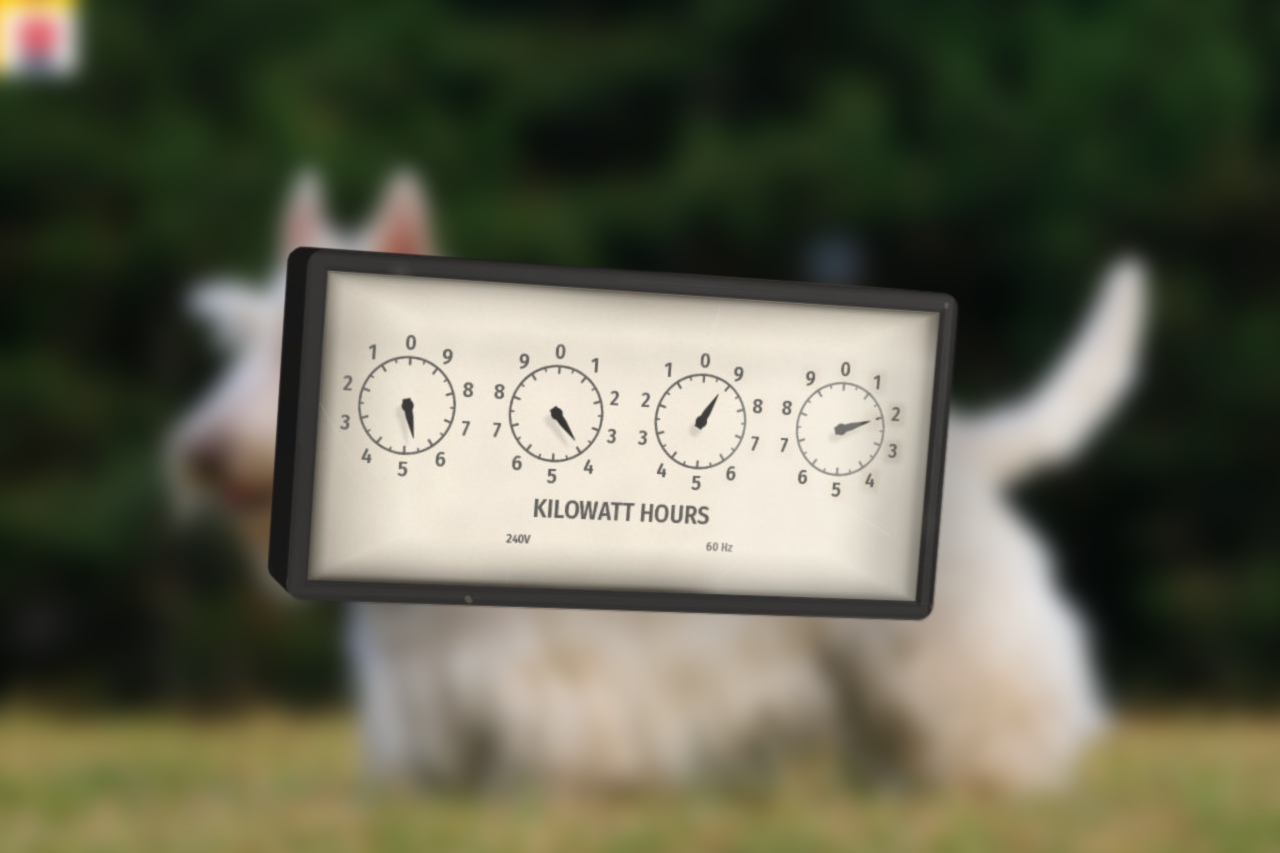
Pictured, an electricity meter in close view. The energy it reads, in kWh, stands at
5392 kWh
